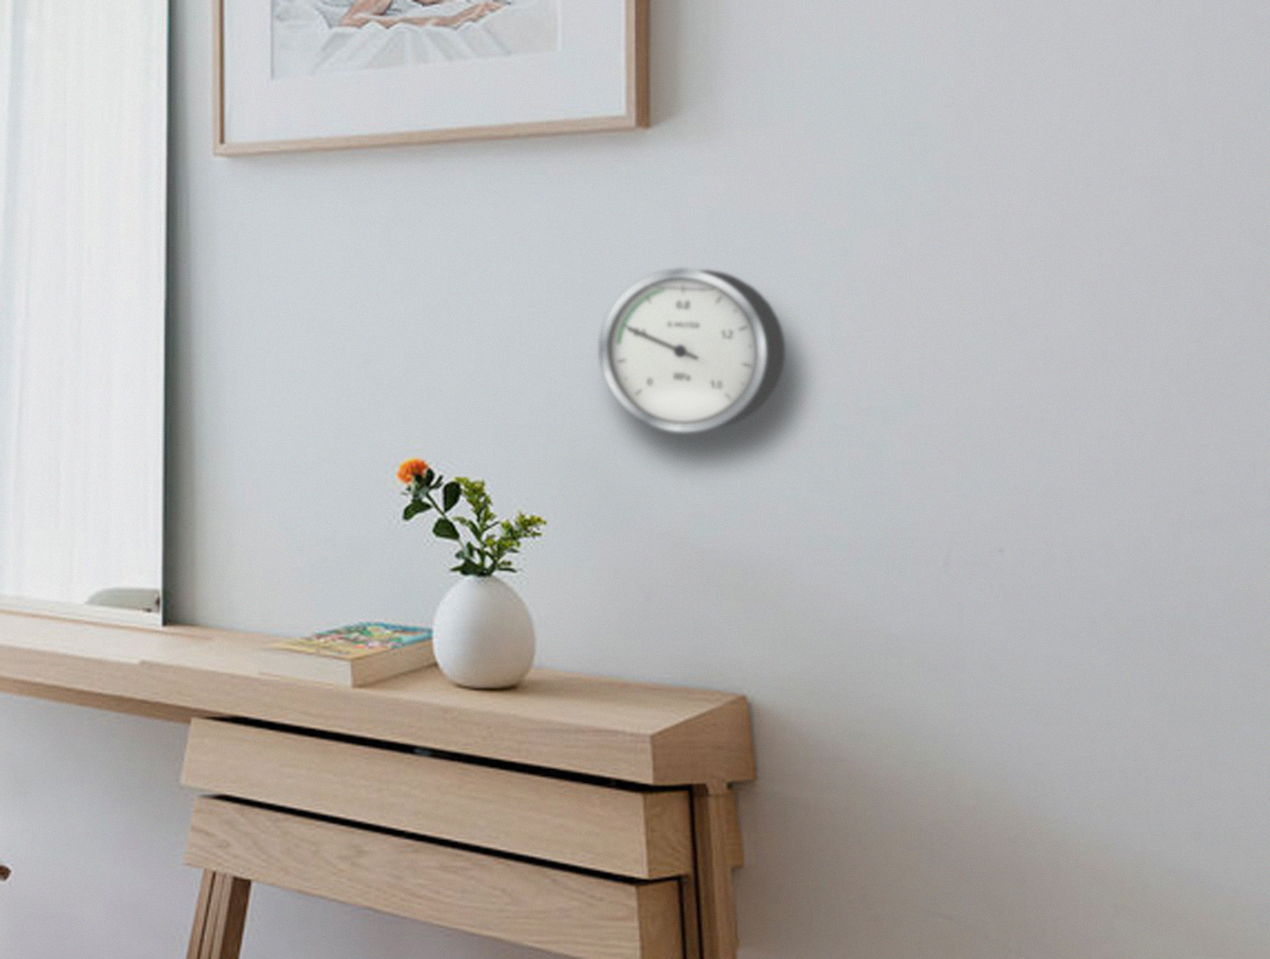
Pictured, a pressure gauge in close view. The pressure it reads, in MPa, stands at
0.4 MPa
